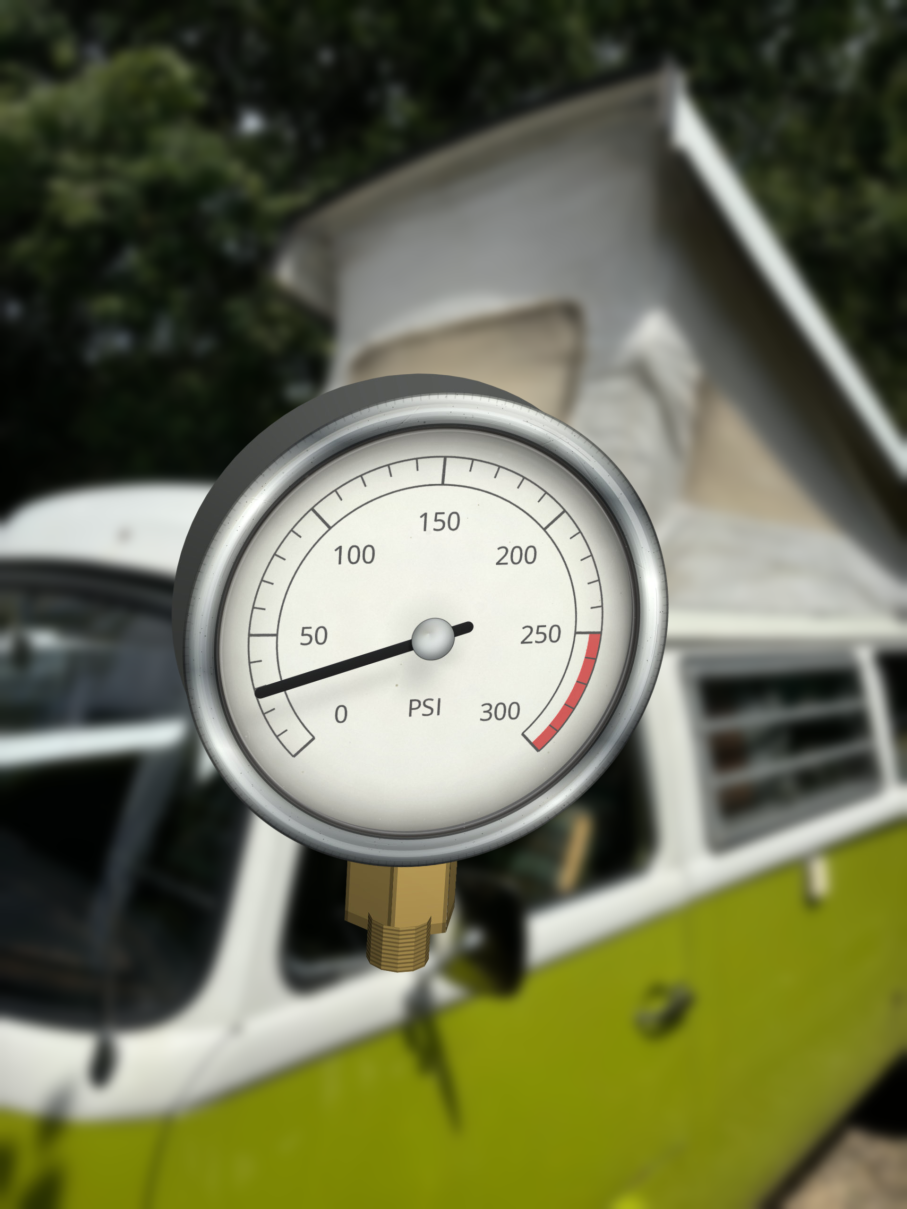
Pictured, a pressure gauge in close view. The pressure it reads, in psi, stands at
30 psi
